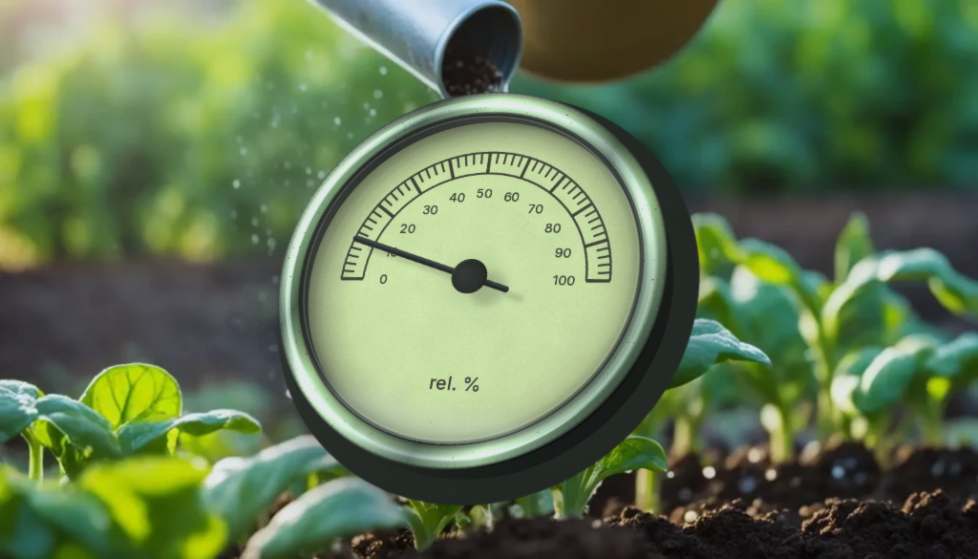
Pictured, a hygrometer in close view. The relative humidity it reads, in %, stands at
10 %
